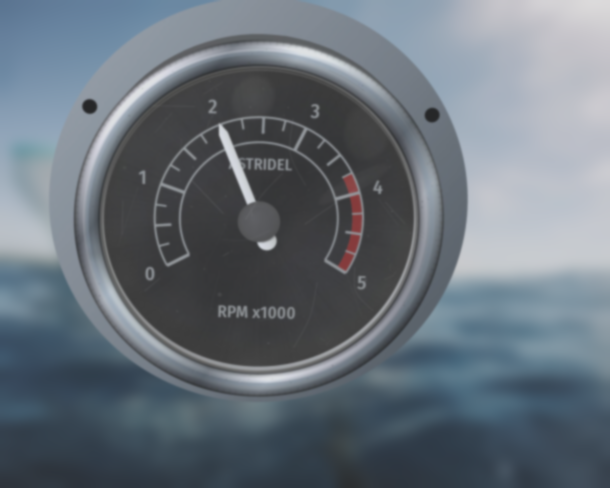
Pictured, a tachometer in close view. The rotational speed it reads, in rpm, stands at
2000 rpm
